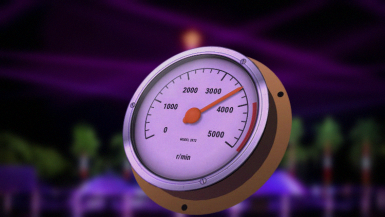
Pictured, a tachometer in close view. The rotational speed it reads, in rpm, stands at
3600 rpm
